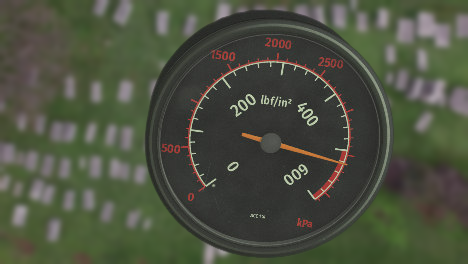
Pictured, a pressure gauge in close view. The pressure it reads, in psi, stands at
520 psi
